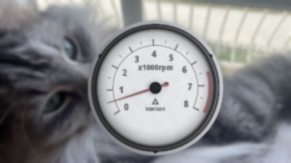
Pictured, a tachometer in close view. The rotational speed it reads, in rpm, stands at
500 rpm
